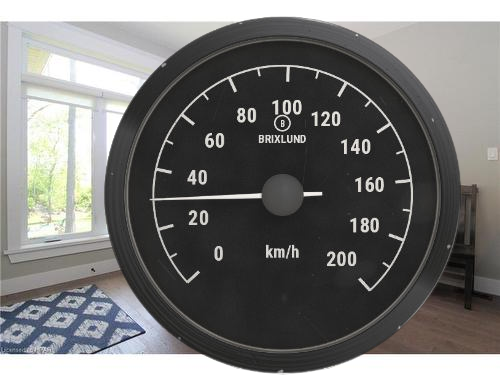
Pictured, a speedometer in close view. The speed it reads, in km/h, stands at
30 km/h
